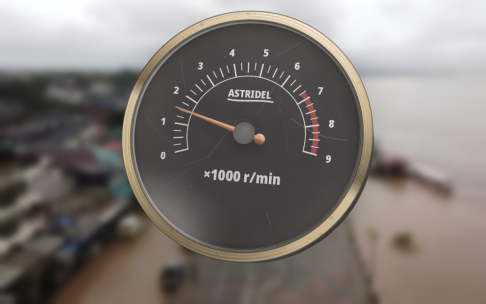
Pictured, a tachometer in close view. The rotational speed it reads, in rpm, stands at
1500 rpm
